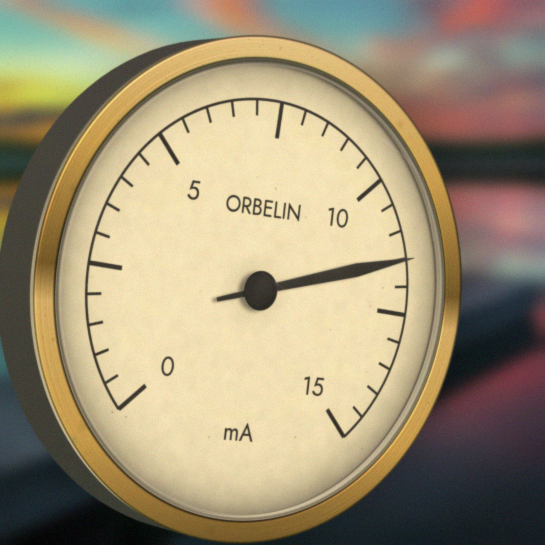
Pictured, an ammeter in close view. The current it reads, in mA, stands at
11.5 mA
